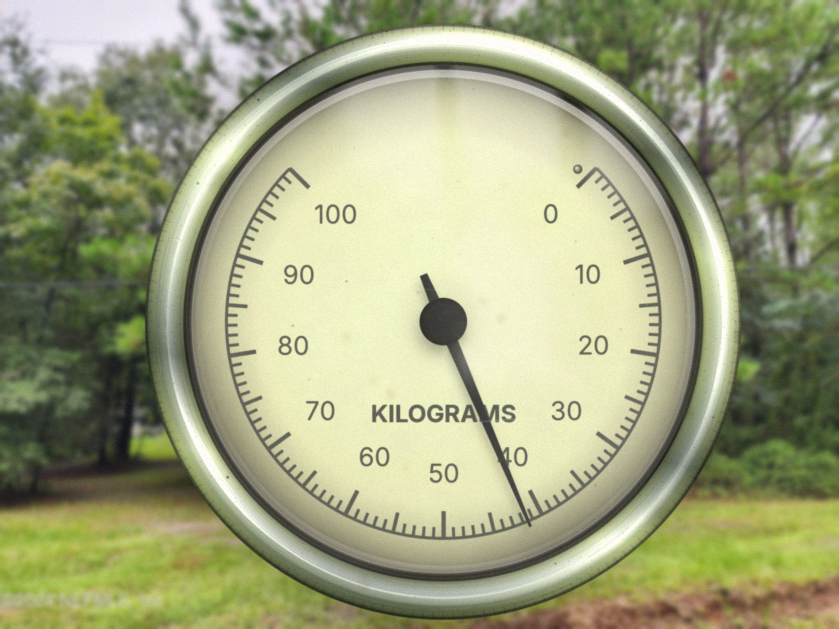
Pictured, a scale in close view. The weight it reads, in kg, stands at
41.5 kg
